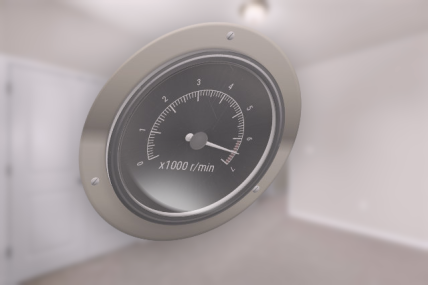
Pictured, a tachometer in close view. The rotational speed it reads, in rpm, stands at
6500 rpm
